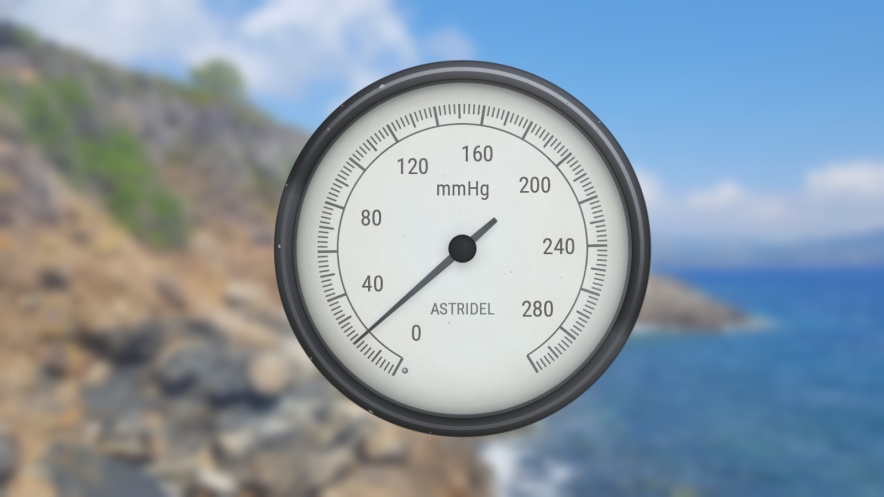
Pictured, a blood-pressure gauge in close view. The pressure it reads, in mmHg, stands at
20 mmHg
